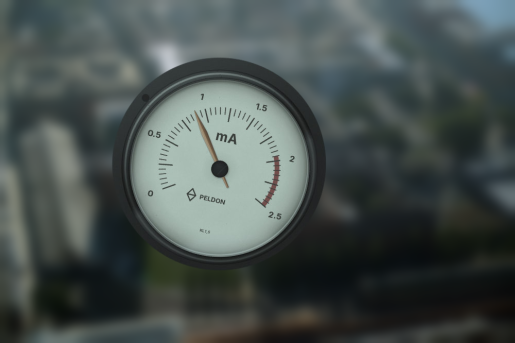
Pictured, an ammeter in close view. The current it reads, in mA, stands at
0.9 mA
